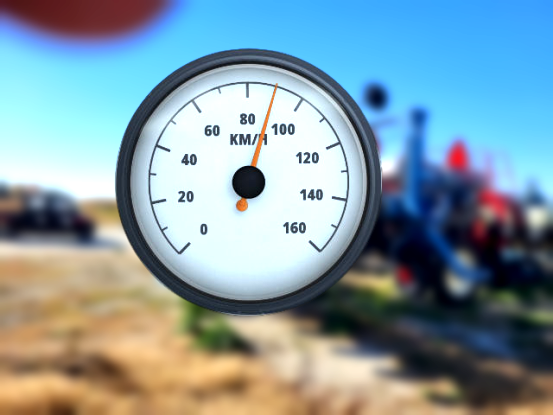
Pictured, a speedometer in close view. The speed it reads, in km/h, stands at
90 km/h
